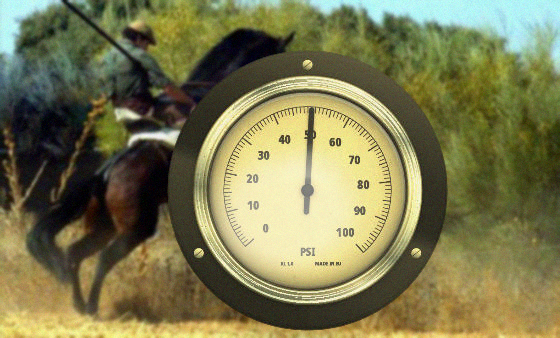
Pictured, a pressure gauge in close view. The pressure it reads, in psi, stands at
50 psi
